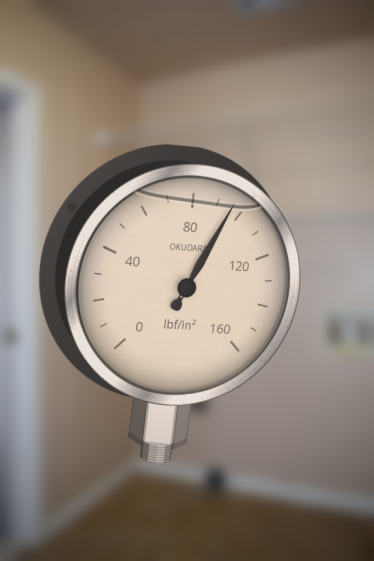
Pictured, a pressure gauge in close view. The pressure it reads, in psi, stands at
95 psi
